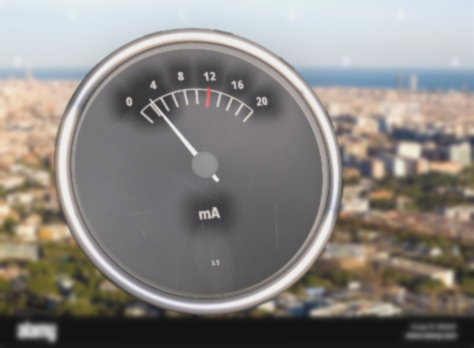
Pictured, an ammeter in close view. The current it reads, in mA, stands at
2 mA
